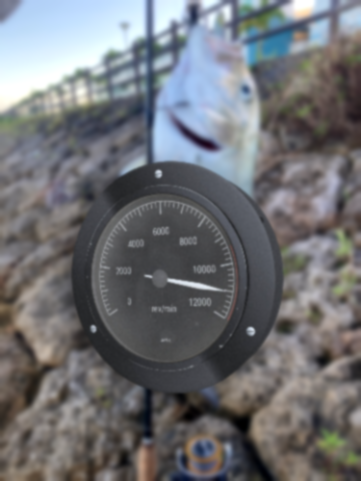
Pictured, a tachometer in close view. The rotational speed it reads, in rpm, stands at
11000 rpm
